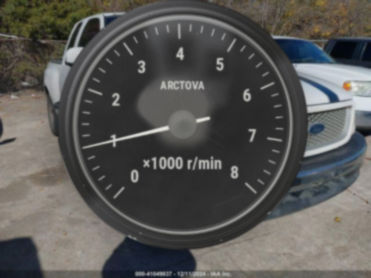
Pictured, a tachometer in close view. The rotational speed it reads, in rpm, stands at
1000 rpm
